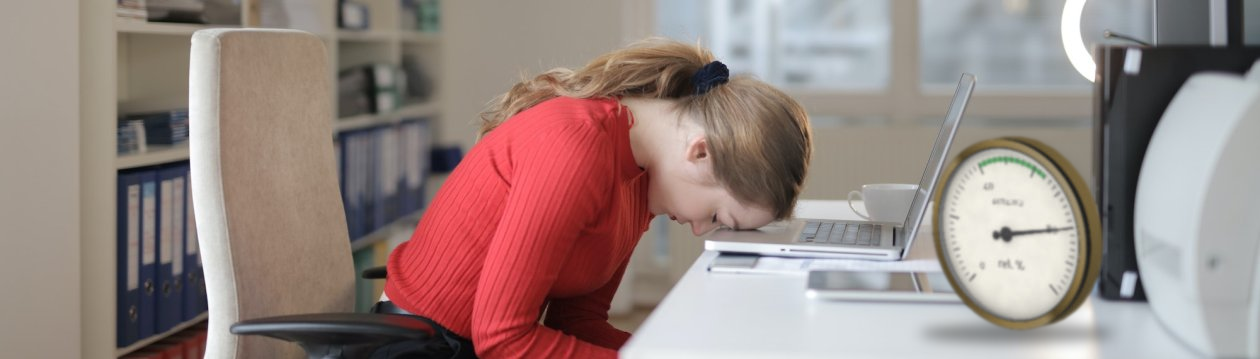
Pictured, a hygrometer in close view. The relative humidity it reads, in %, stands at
80 %
